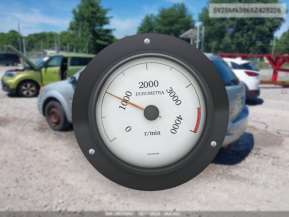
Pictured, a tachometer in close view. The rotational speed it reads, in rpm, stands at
1000 rpm
